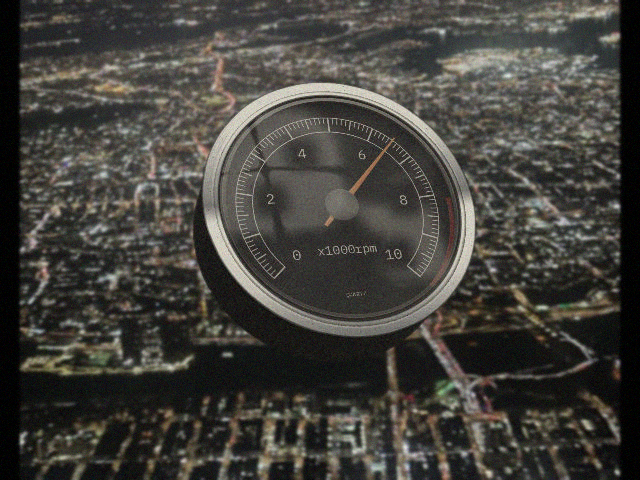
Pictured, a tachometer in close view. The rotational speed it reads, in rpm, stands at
6500 rpm
